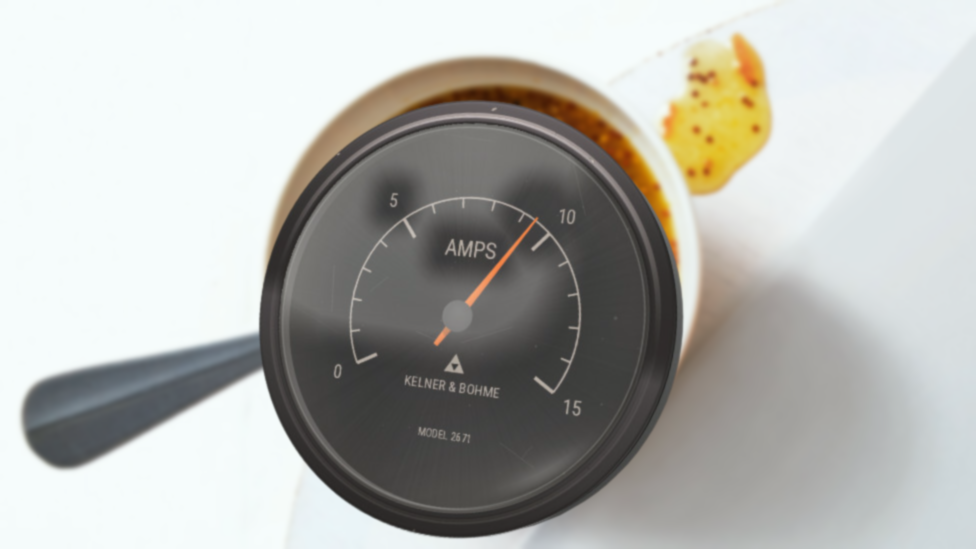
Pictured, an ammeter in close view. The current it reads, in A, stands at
9.5 A
